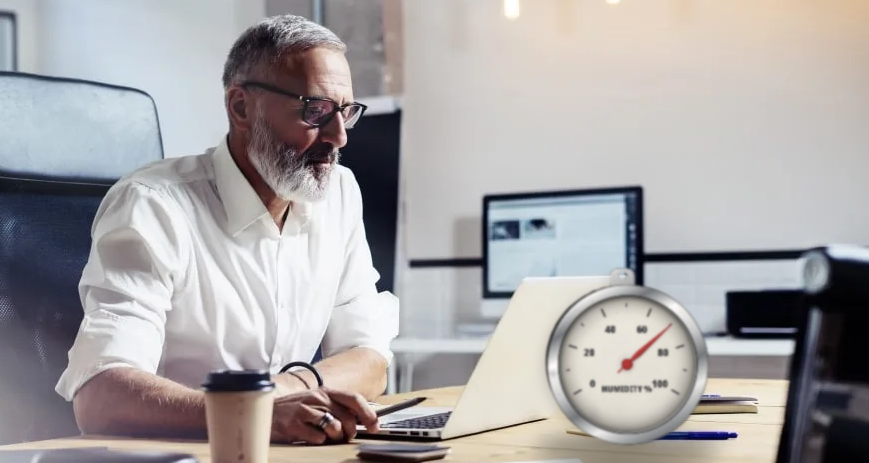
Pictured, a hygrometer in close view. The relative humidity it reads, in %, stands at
70 %
